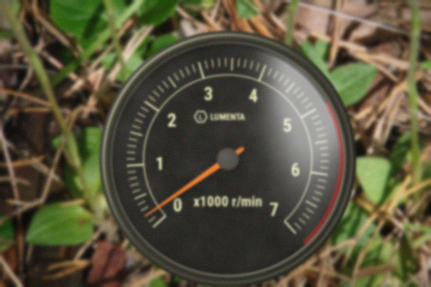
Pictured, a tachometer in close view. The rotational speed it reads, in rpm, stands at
200 rpm
